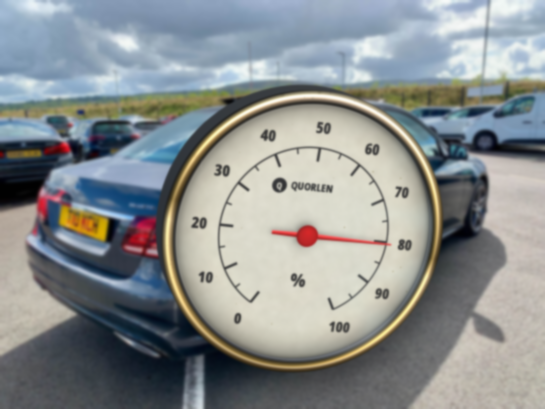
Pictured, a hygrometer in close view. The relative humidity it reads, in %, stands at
80 %
